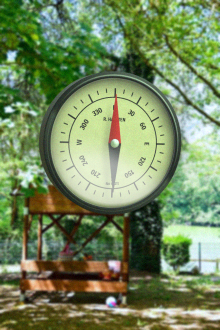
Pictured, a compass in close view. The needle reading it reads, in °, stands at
0 °
